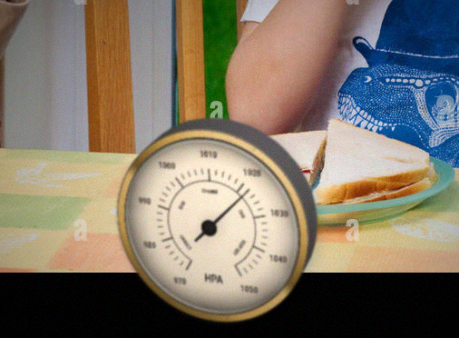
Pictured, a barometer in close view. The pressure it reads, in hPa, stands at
1022 hPa
